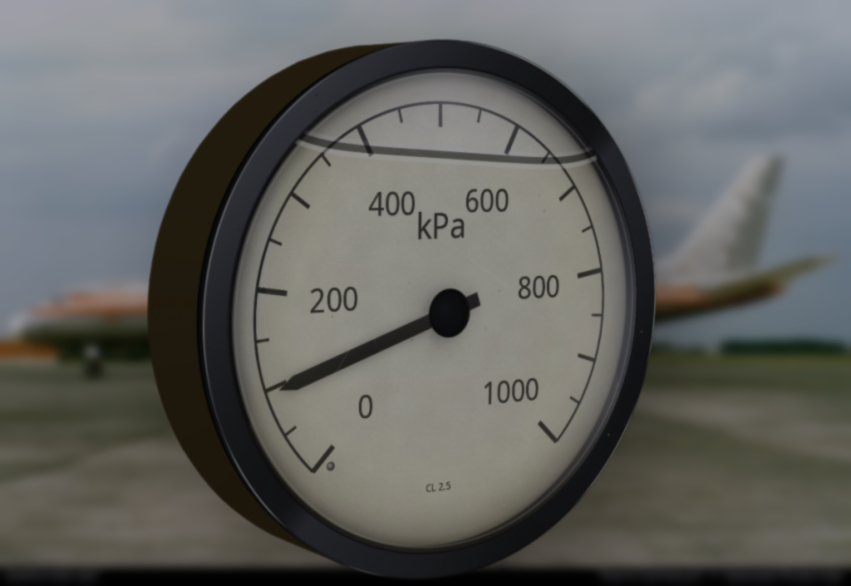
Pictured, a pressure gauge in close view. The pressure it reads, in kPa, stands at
100 kPa
